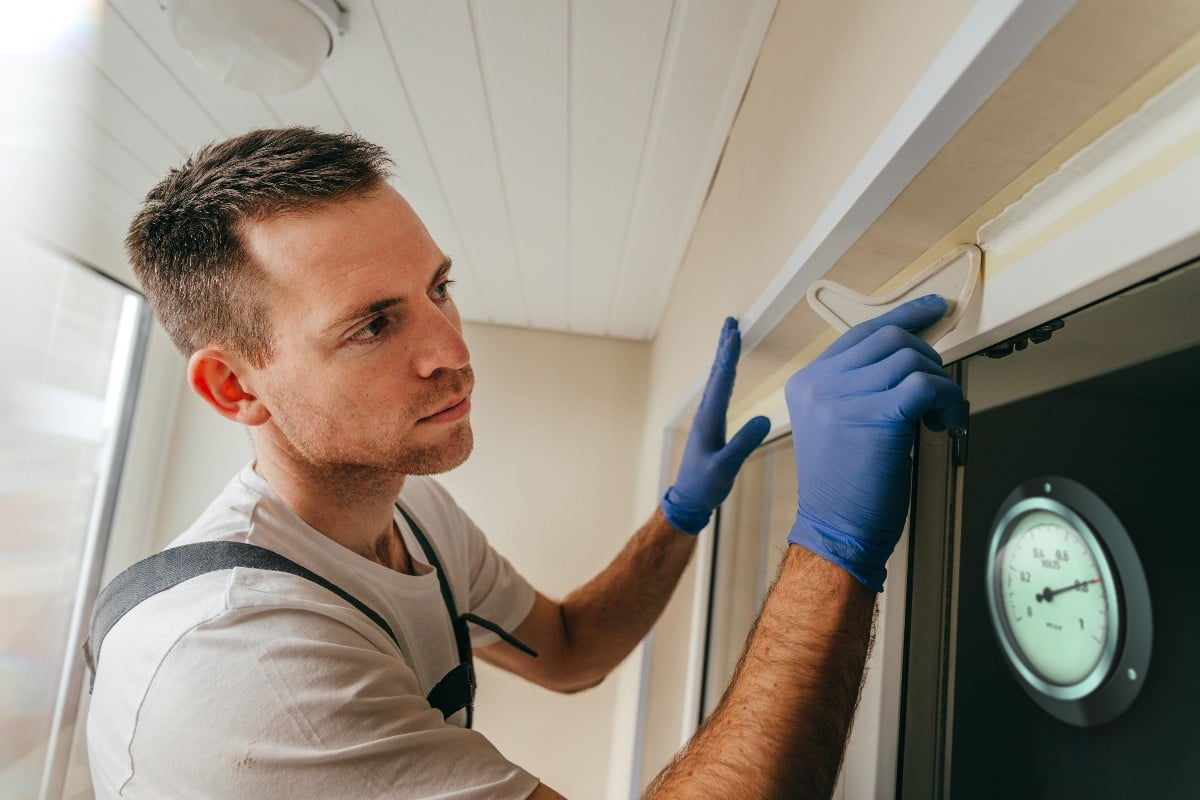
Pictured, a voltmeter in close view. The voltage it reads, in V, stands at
0.8 V
